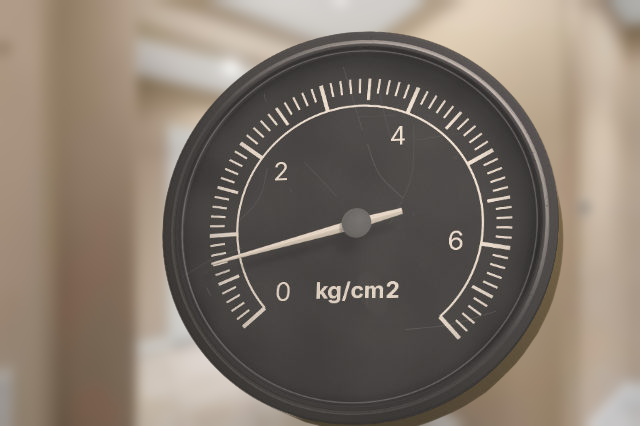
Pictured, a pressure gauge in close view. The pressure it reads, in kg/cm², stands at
0.7 kg/cm²
